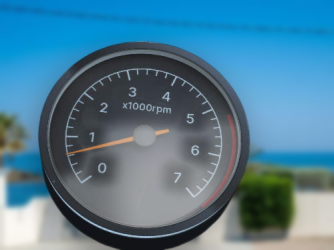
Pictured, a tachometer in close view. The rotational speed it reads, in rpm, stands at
600 rpm
